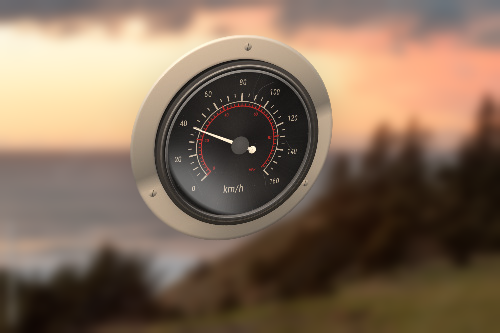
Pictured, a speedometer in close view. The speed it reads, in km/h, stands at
40 km/h
